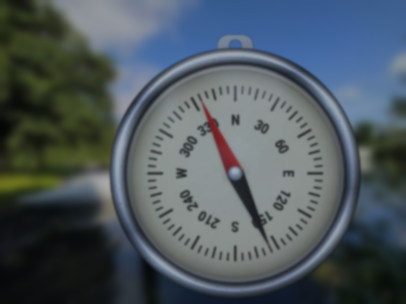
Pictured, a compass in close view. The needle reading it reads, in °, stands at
335 °
